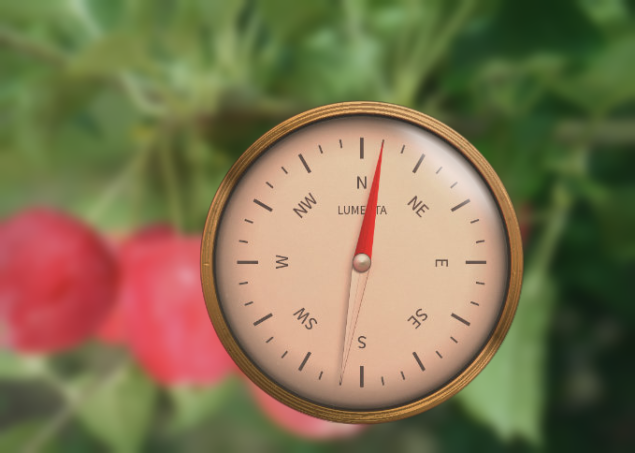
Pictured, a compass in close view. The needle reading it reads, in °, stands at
10 °
